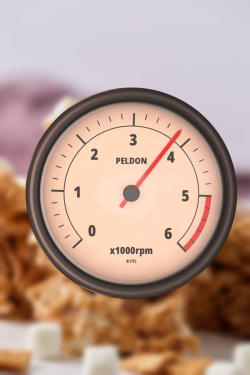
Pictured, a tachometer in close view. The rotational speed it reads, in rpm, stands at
3800 rpm
